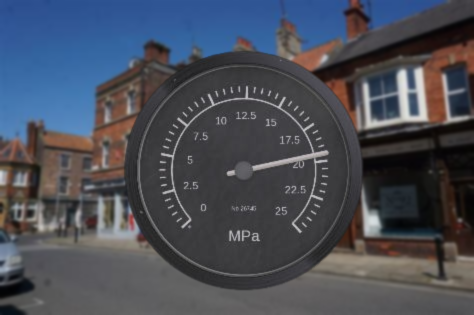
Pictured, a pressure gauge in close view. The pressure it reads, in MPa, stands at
19.5 MPa
